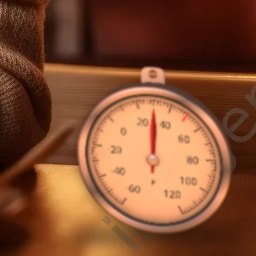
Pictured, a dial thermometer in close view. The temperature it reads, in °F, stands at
30 °F
